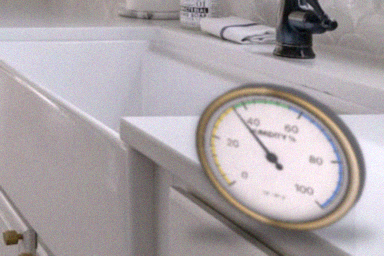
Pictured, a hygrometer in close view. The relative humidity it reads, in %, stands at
36 %
